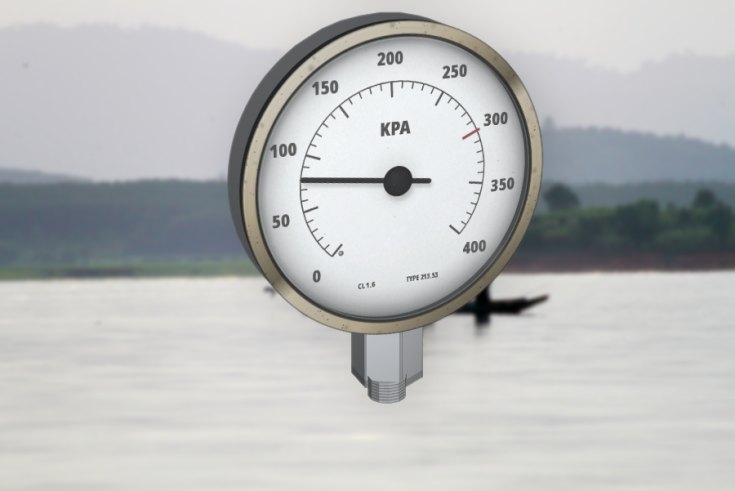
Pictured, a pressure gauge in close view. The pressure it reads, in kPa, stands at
80 kPa
